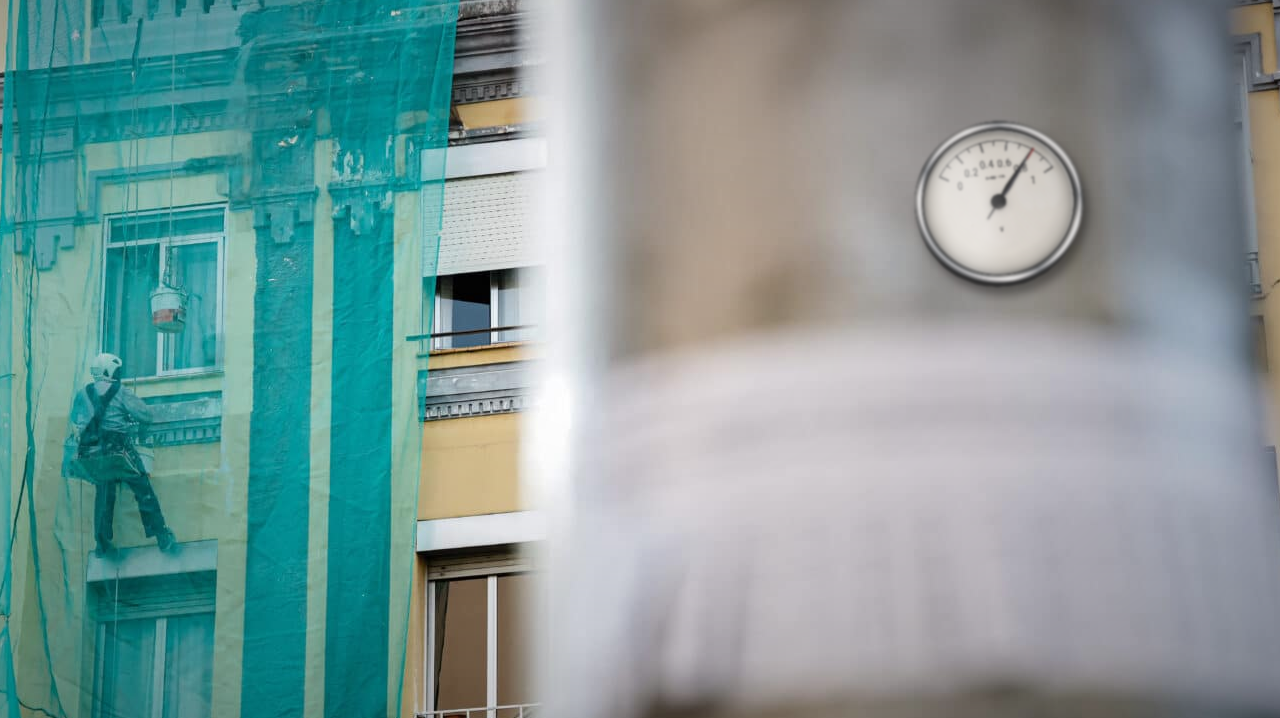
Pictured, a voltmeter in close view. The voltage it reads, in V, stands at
0.8 V
